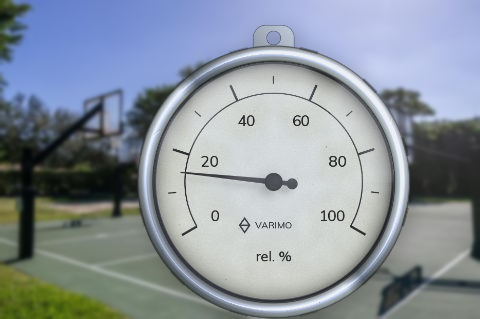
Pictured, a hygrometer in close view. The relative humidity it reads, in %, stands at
15 %
